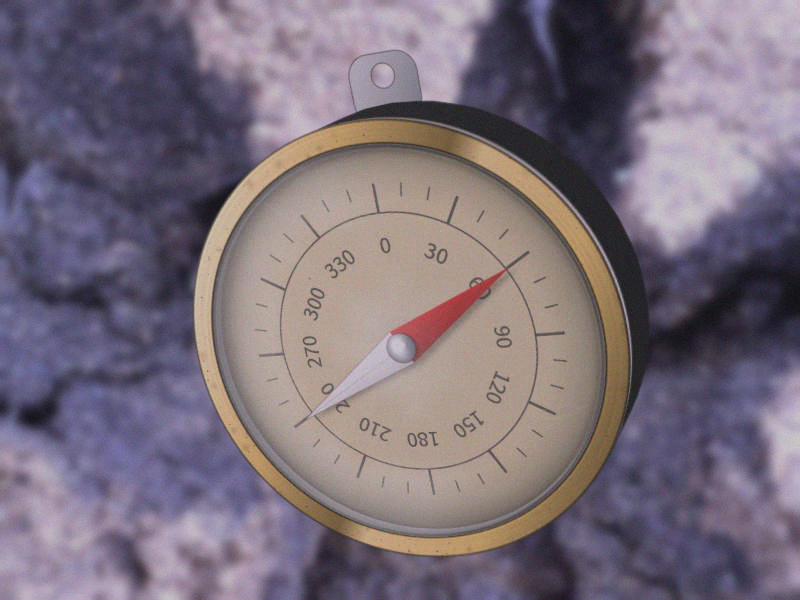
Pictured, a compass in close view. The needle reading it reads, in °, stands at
60 °
